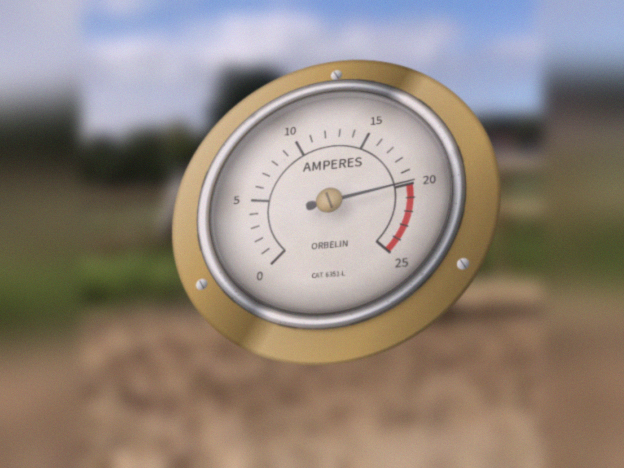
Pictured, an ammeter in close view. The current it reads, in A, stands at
20 A
